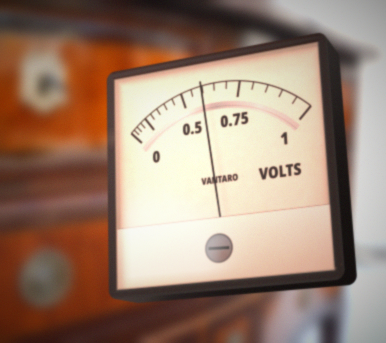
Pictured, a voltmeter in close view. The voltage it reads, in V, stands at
0.6 V
